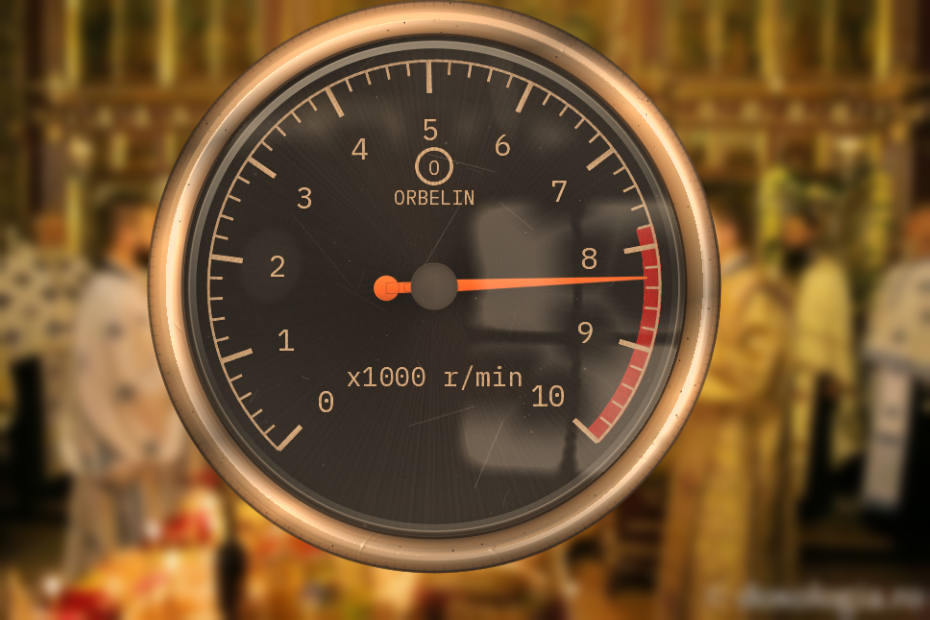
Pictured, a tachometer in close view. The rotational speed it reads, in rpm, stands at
8300 rpm
